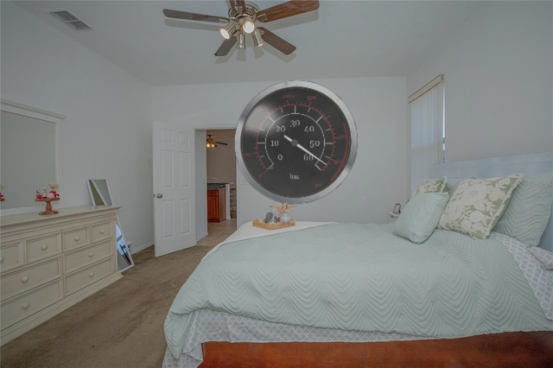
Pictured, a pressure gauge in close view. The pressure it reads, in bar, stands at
57.5 bar
